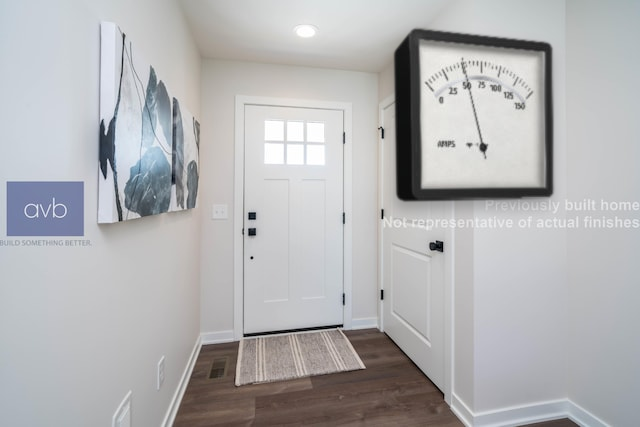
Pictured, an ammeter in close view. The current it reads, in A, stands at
50 A
